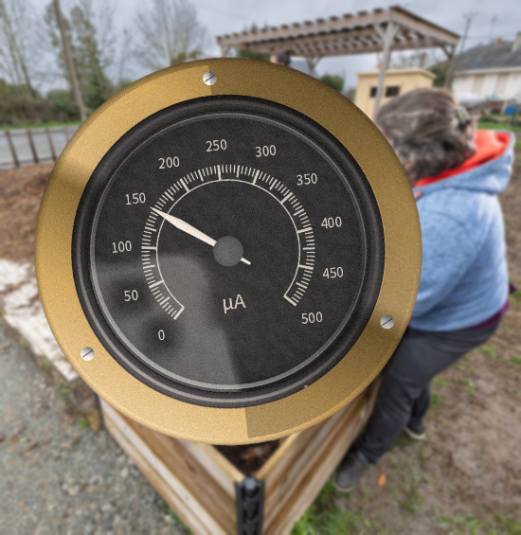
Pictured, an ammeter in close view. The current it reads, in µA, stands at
150 µA
